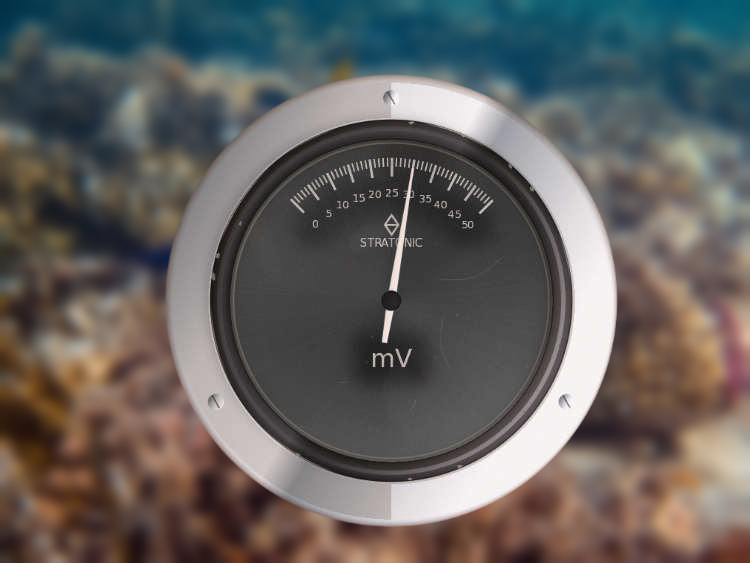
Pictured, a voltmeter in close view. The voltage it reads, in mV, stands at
30 mV
